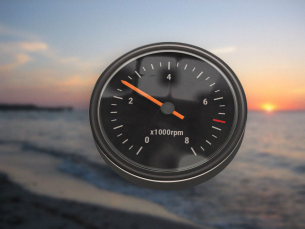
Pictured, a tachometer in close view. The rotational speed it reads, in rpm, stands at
2500 rpm
